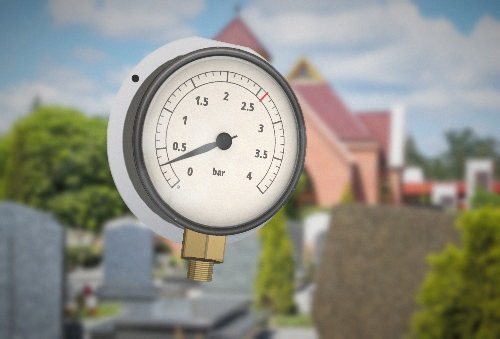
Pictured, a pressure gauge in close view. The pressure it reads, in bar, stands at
0.3 bar
